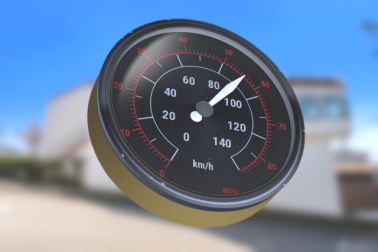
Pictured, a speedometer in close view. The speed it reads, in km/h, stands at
90 km/h
